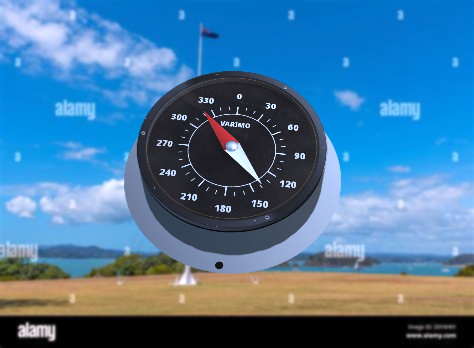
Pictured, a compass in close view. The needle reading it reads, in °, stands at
320 °
